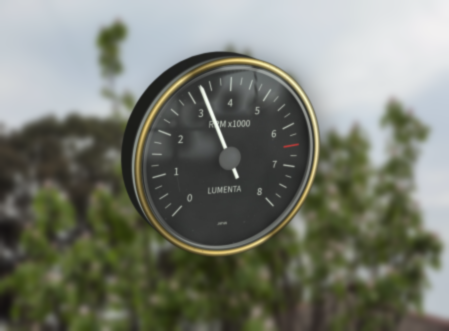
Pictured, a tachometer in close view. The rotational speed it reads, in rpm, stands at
3250 rpm
